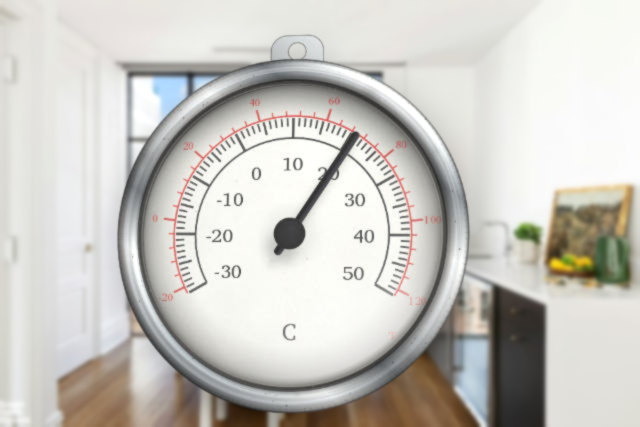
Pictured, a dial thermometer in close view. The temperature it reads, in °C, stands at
21 °C
